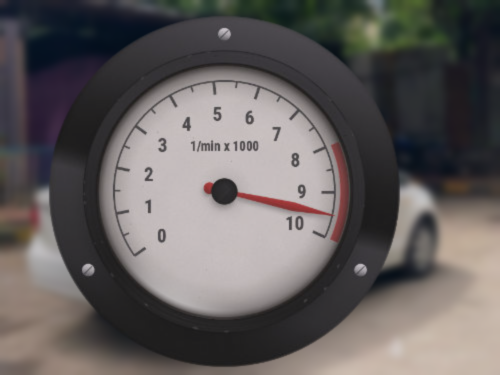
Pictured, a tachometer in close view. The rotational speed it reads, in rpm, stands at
9500 rpm
